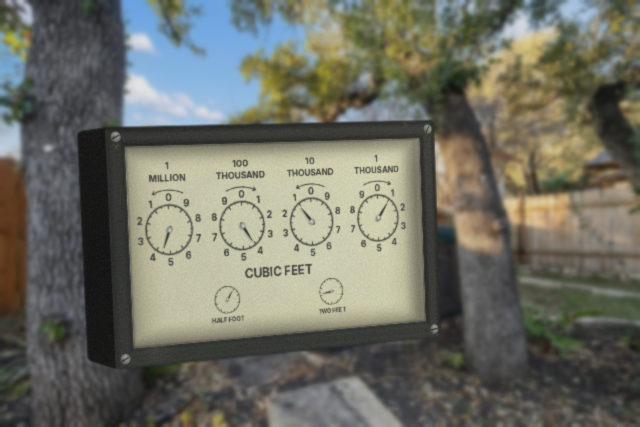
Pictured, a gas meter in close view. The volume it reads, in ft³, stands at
441100 ft³
